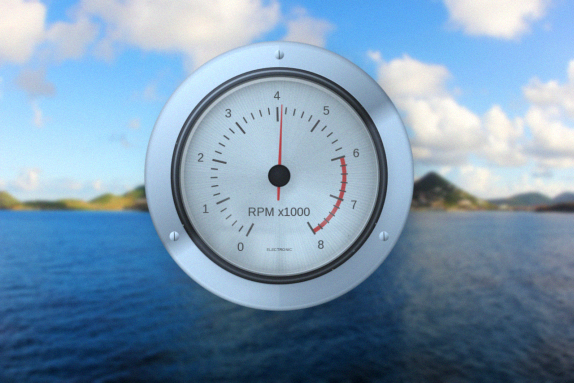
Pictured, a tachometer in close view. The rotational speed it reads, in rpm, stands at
4100 rpm
